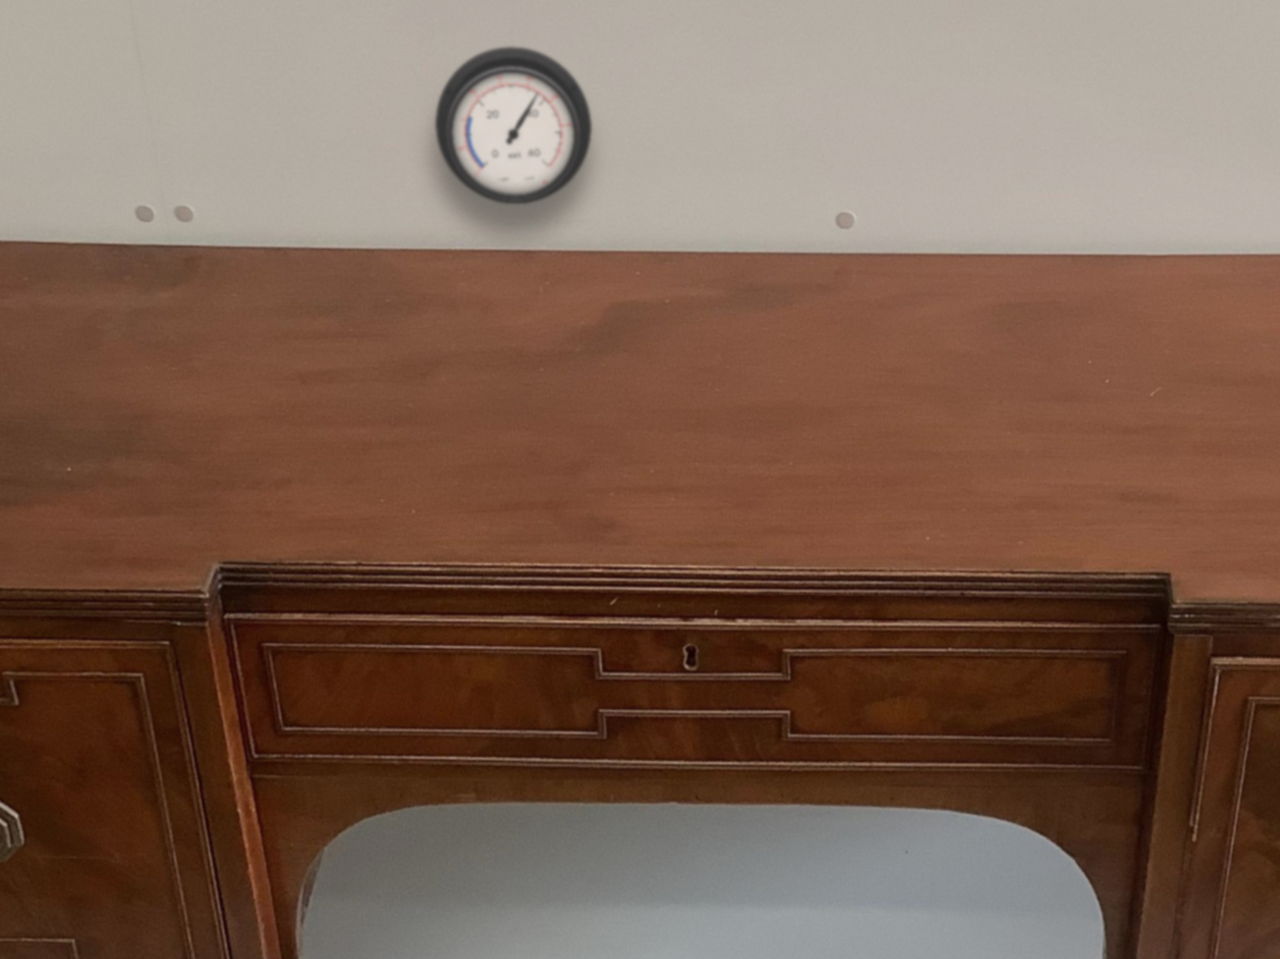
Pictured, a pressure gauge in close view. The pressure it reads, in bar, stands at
37.5 bar
